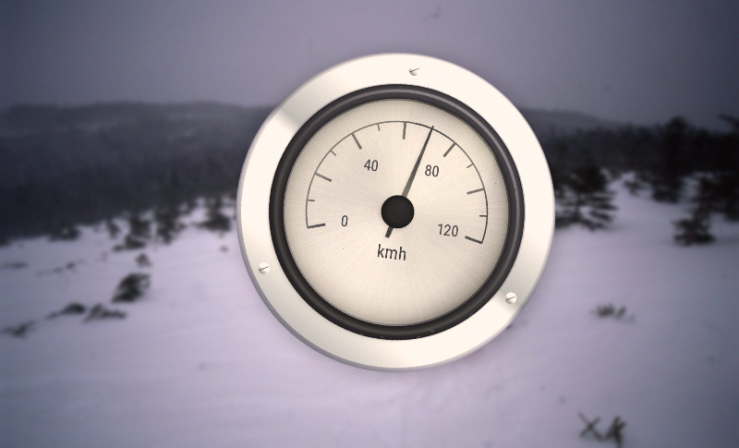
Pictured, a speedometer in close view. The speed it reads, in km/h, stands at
70 km/h
